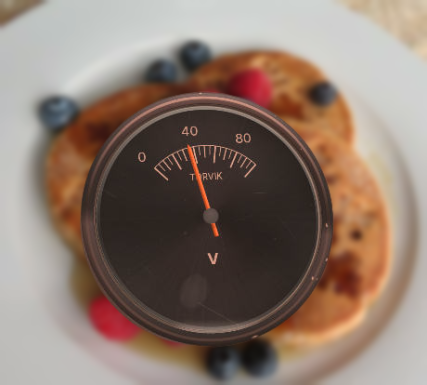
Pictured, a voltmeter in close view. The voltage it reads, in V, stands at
35 V
